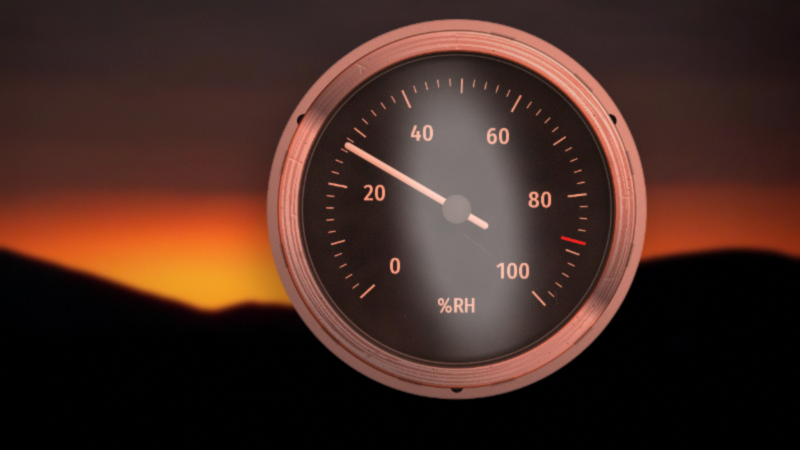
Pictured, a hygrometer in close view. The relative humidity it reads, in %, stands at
27 %
